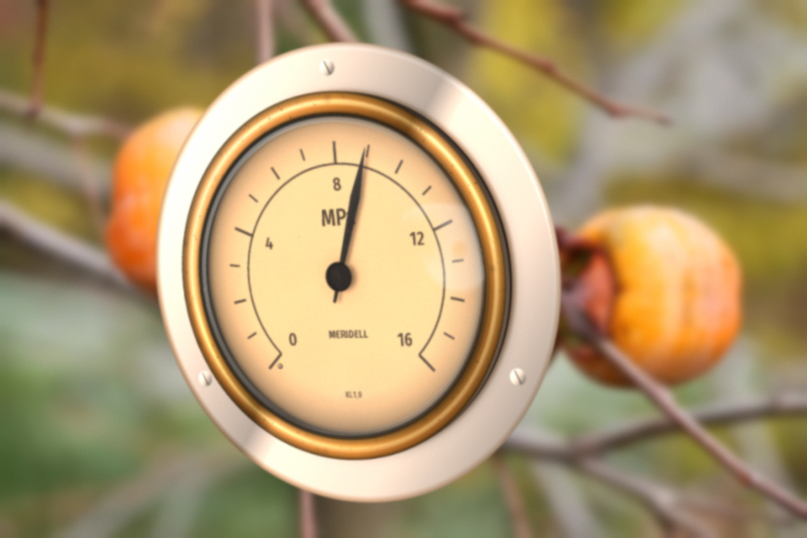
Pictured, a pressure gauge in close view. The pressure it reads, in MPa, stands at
9 MPa
